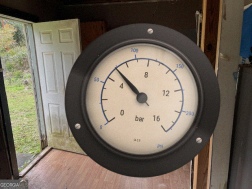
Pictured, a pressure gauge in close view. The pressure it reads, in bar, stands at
5 bar
